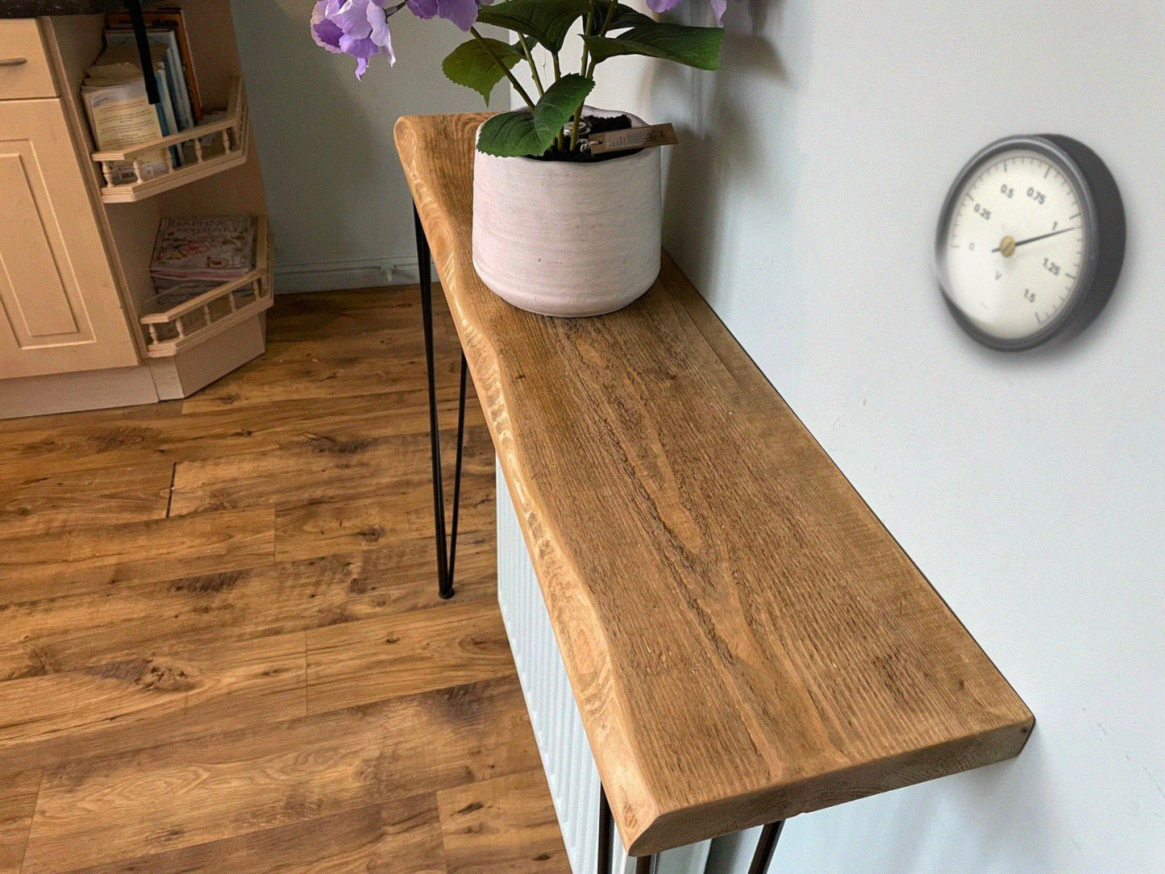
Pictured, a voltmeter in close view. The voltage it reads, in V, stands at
1.05 V
